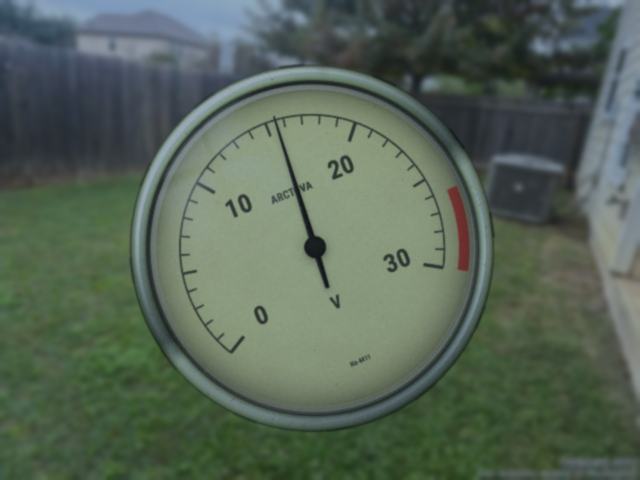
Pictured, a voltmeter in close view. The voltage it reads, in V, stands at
15.5 V
